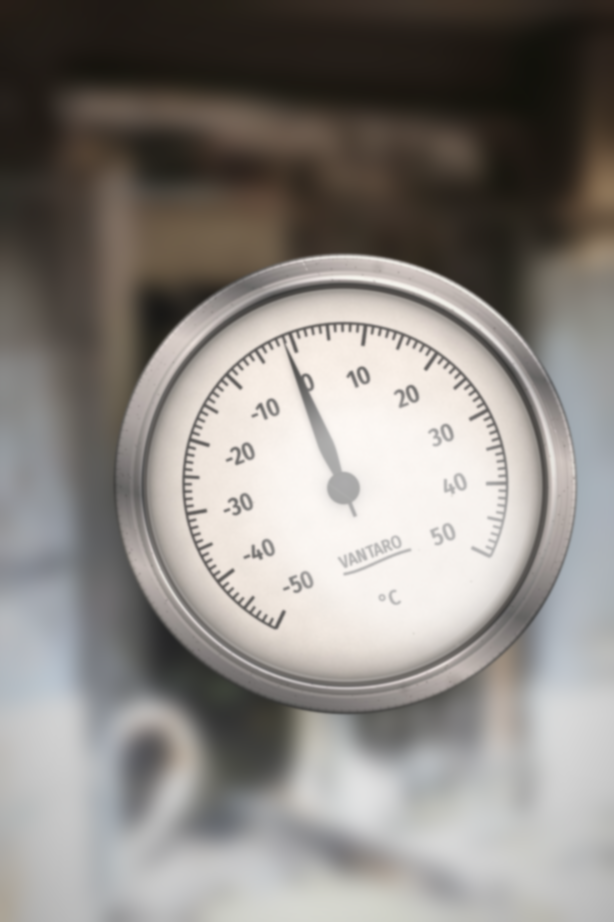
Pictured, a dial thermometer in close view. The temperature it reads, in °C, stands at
-1 °C
